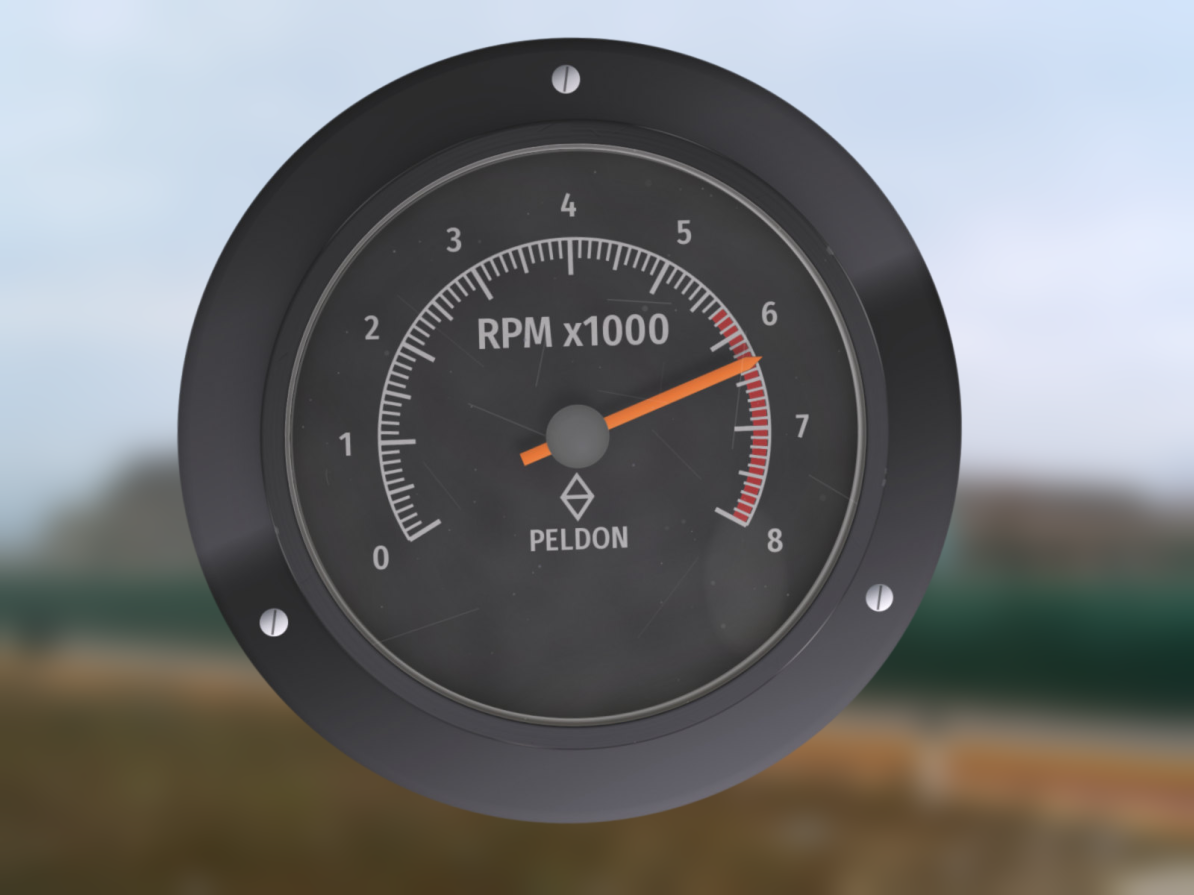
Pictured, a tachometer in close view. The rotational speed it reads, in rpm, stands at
6300 rpm
